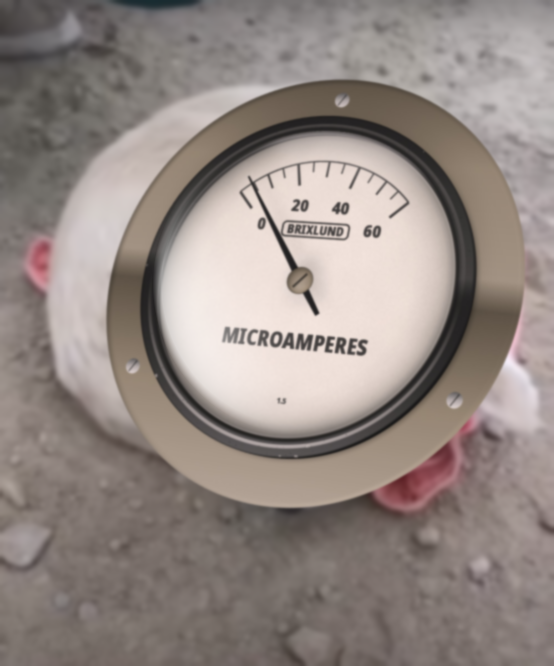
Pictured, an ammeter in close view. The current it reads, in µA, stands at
5 µA
